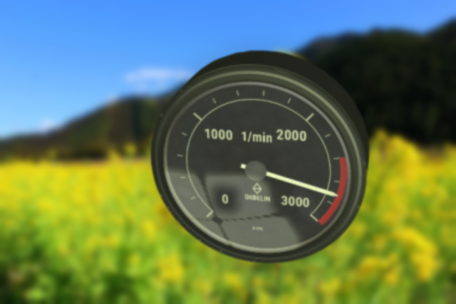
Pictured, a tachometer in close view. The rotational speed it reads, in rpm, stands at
2700 rpm
